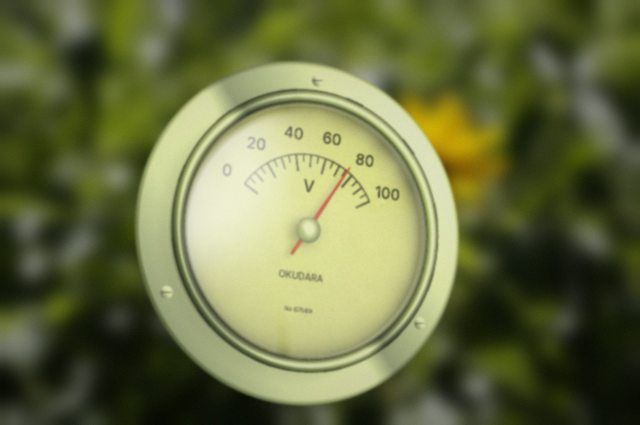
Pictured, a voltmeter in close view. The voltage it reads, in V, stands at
75 V
